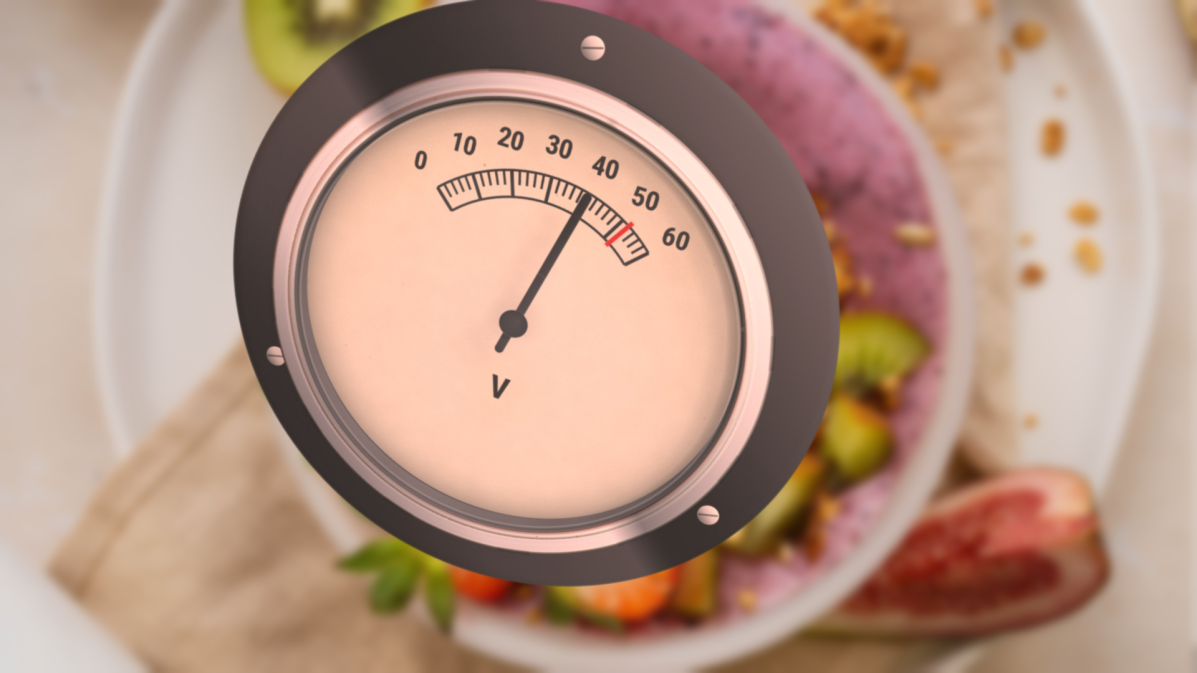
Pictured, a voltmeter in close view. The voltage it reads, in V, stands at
40 V
